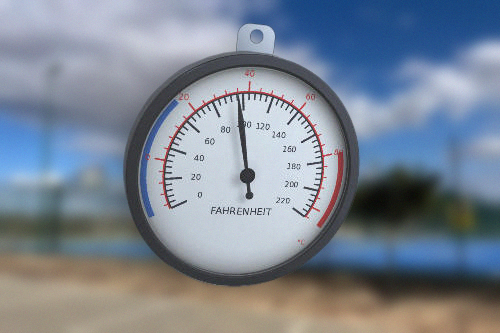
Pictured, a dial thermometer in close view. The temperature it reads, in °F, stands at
96 °F
